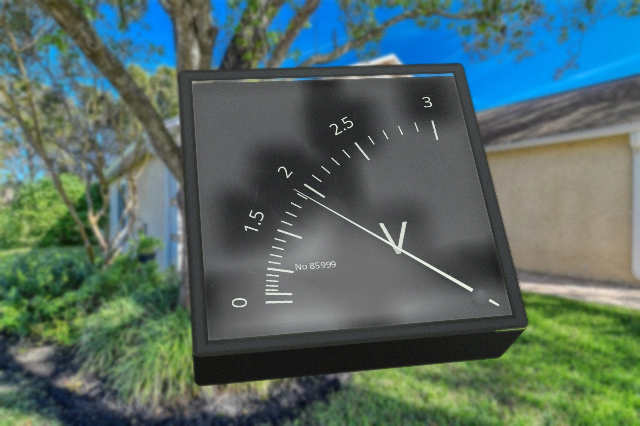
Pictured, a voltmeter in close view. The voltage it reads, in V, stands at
1.9 V
